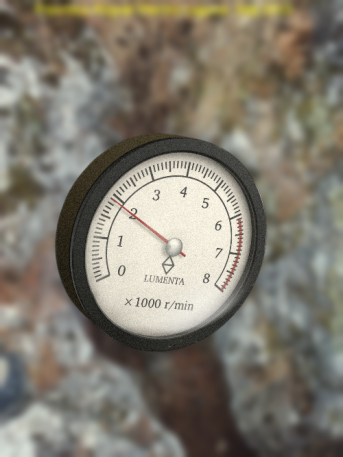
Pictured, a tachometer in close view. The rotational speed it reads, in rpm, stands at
1900 rpm
